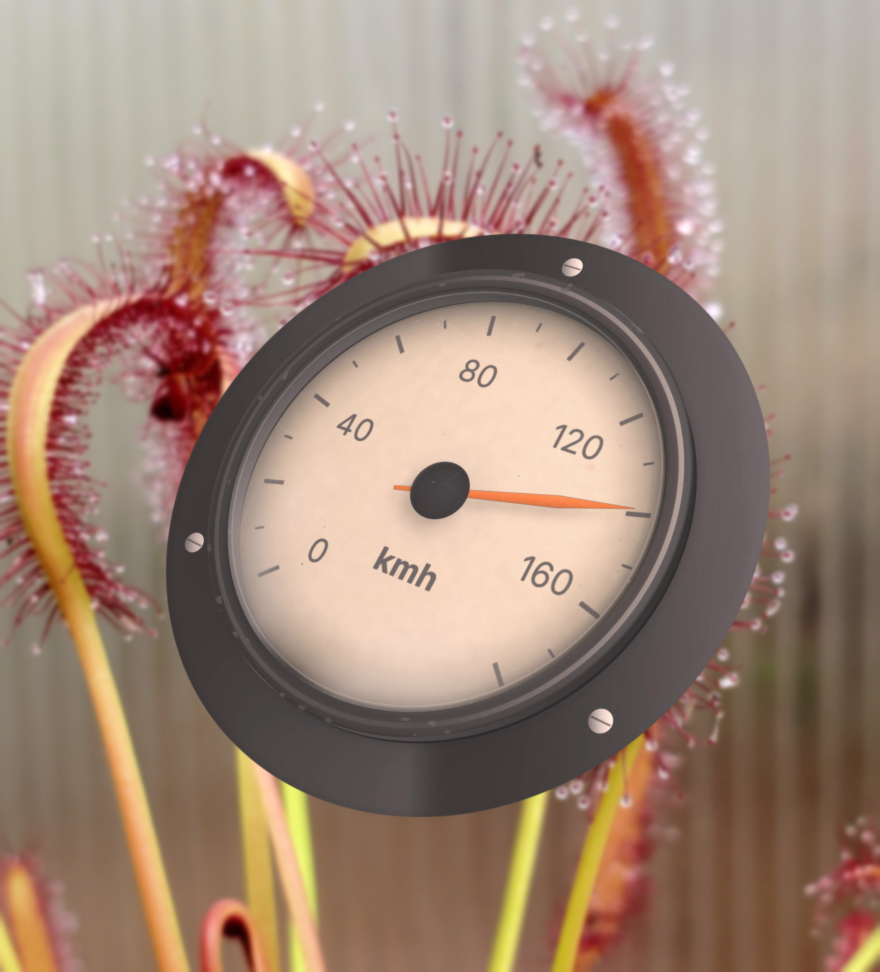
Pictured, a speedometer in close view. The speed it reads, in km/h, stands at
140 km/h
